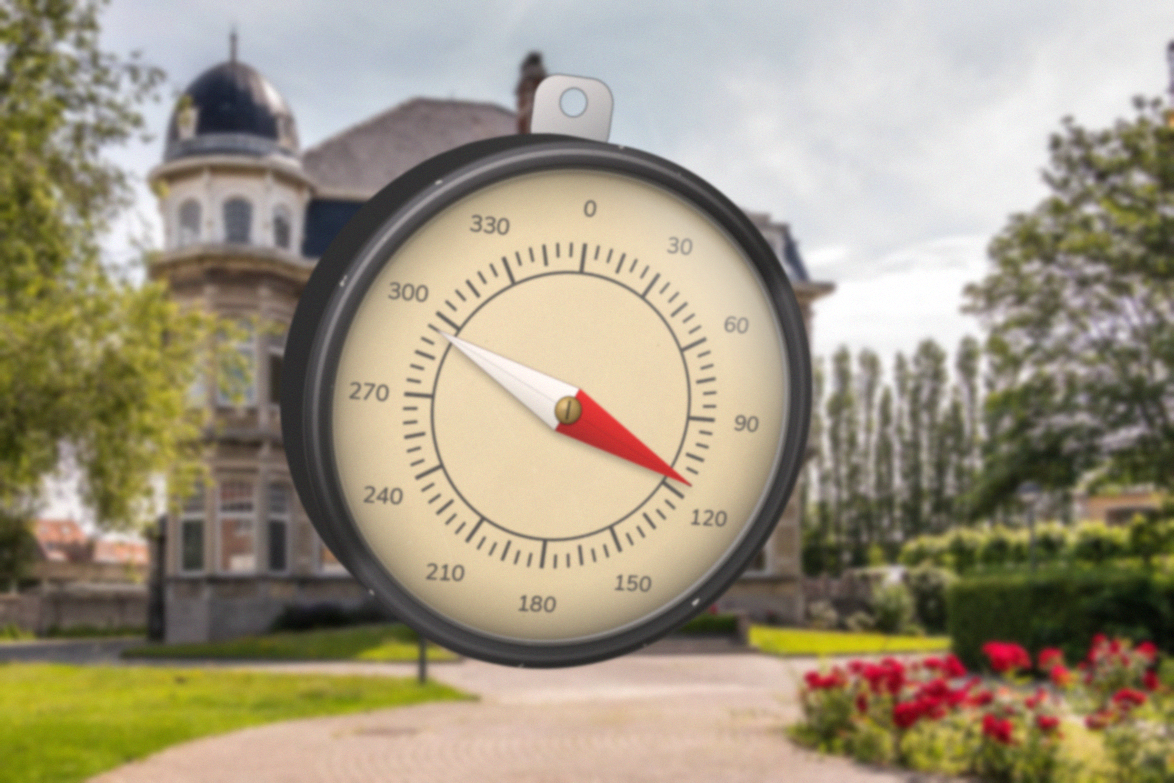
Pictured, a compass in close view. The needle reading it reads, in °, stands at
115 °
